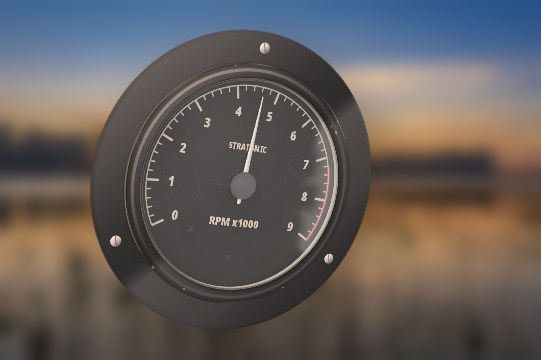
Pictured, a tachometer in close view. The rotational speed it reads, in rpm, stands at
4600 rpm
